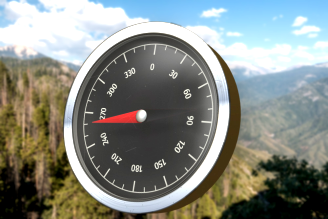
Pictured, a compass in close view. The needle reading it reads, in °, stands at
260 °
